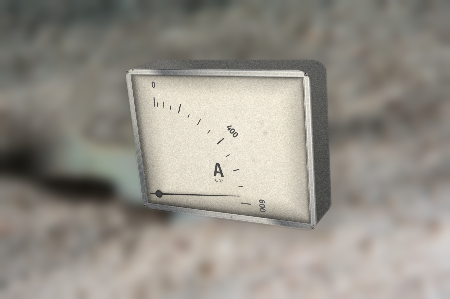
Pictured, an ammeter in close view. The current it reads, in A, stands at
575 A
